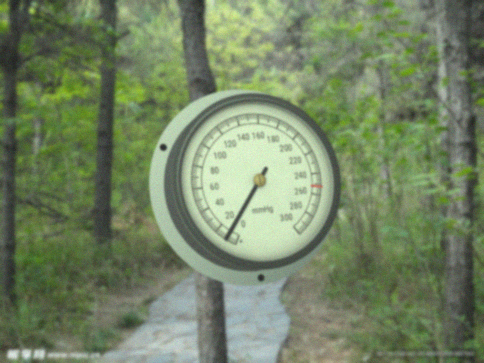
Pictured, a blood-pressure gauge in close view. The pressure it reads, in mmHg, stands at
10 mmHg
